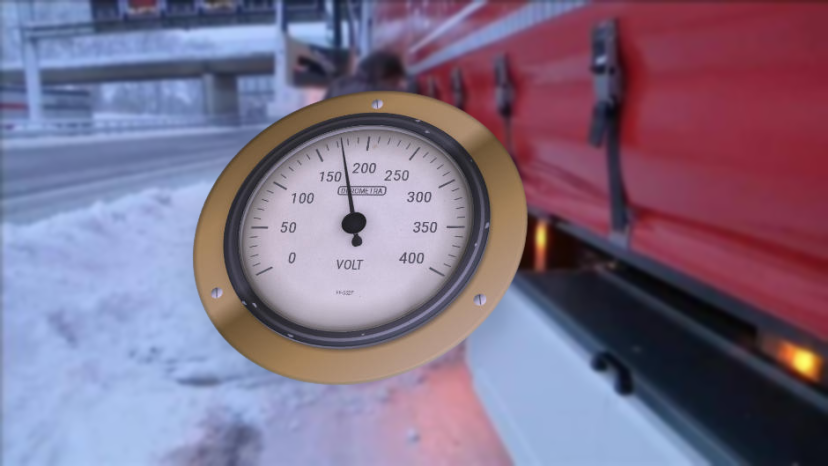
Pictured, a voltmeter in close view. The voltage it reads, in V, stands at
175 V
